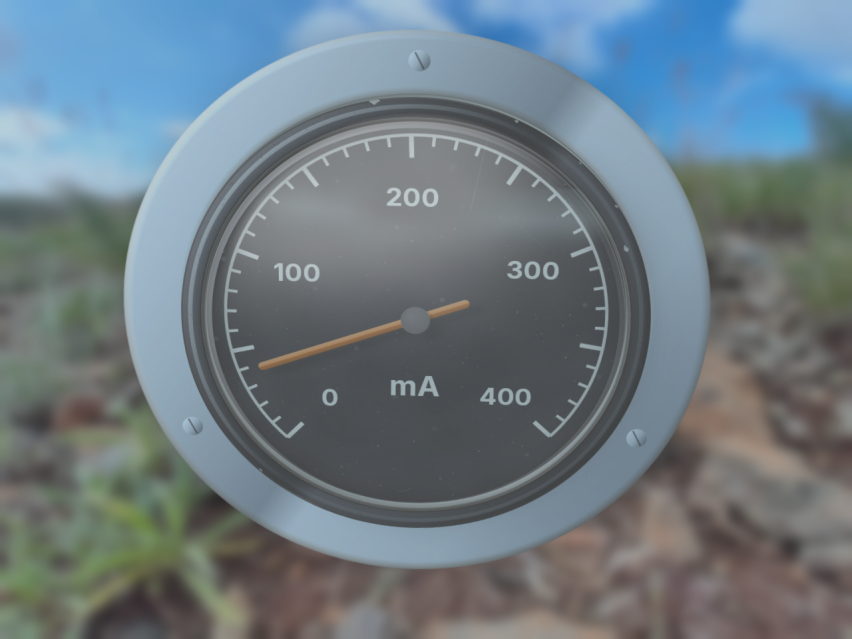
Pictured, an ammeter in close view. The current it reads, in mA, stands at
40 mA
